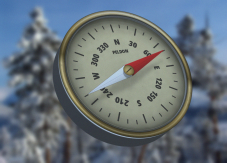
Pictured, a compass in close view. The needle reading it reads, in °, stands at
70 °
